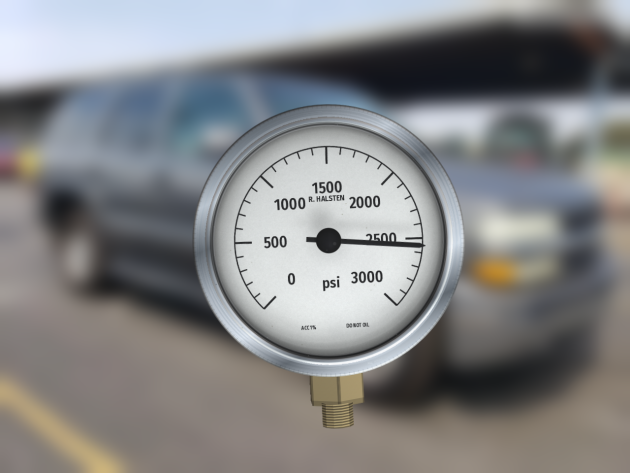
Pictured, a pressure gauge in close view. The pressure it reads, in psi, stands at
2550 psi
